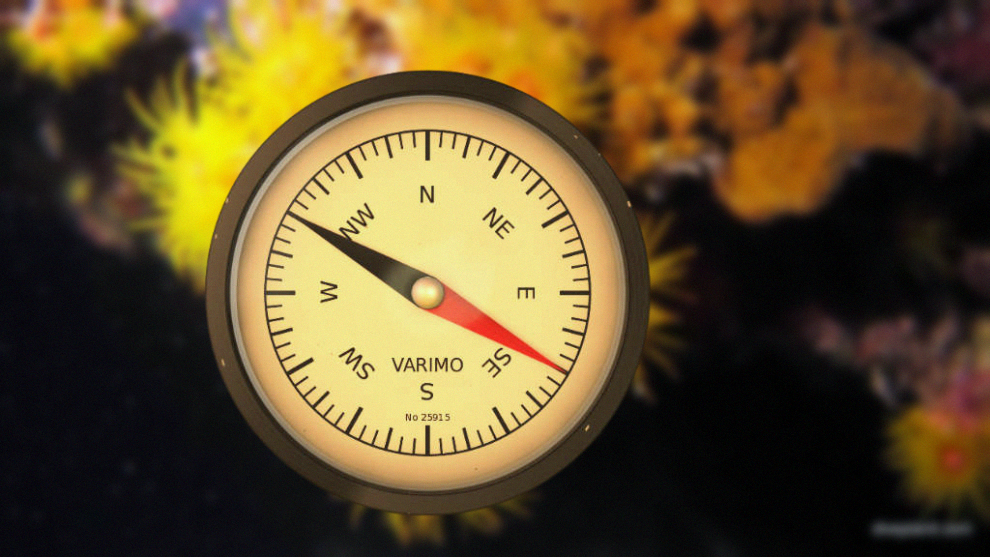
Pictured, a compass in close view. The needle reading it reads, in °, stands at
120 °
